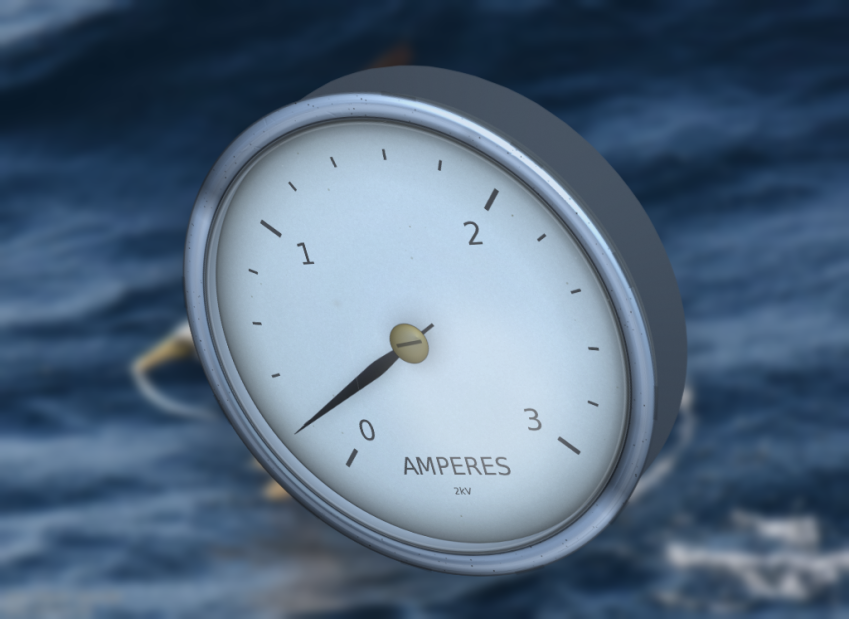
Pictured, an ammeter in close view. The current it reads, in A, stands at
0.2 A
